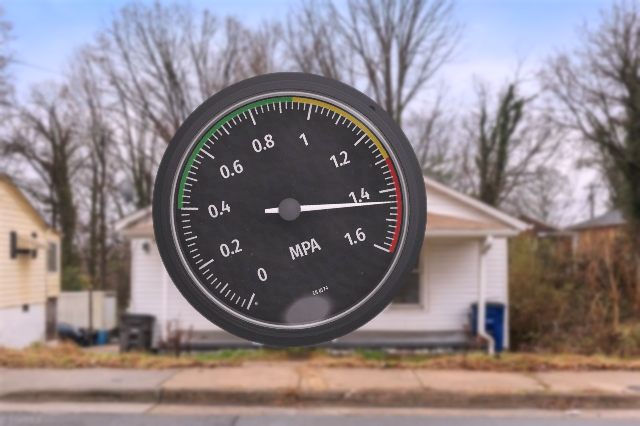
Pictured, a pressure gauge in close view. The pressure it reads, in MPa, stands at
1.44 MPa
